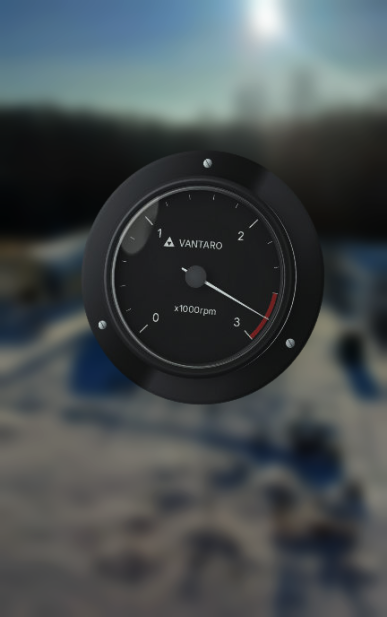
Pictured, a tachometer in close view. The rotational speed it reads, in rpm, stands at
2800 rpm
